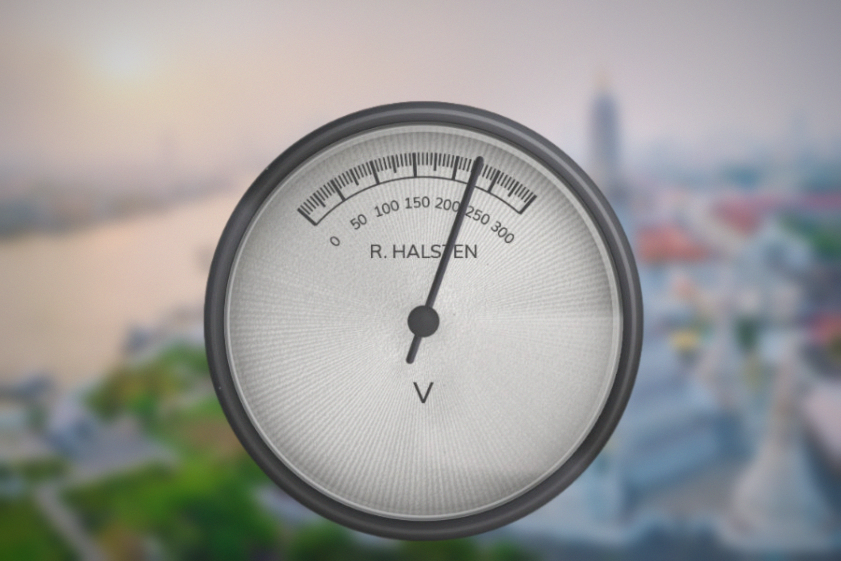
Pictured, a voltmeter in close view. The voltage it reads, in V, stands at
225 V
